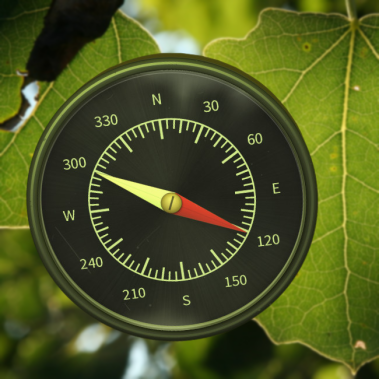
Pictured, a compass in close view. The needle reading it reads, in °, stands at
120 °
